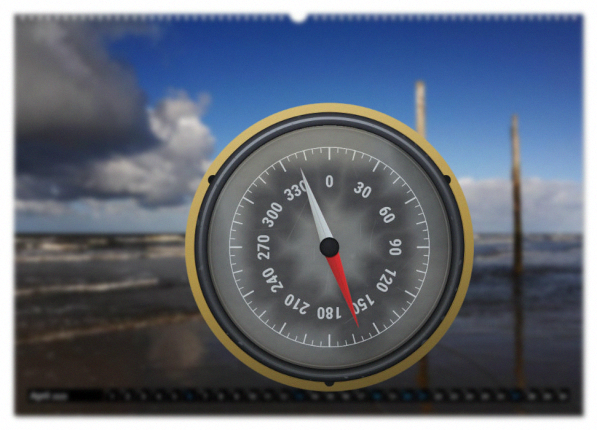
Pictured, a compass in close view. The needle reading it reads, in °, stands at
160 °
